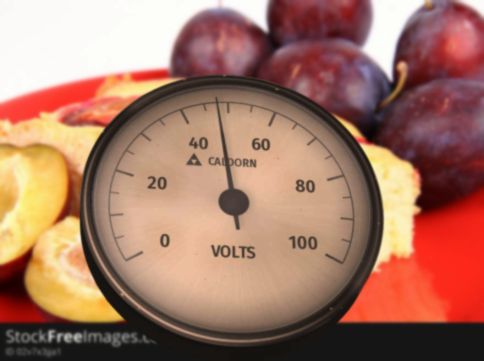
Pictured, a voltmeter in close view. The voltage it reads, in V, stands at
47.5 V
